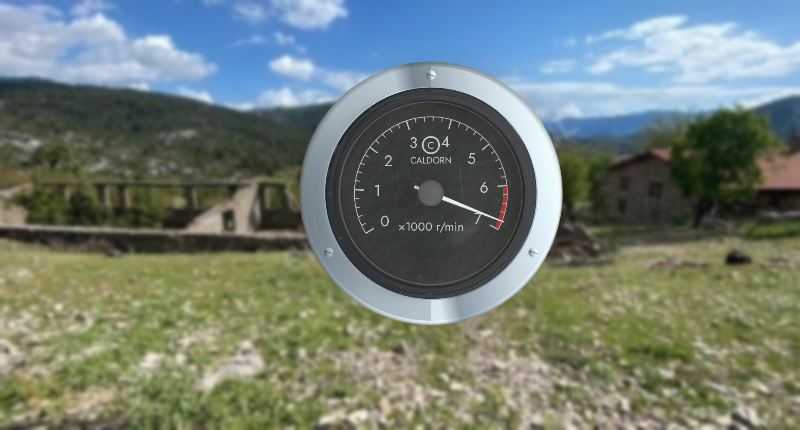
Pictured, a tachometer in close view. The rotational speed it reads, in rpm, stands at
6800 rpm
